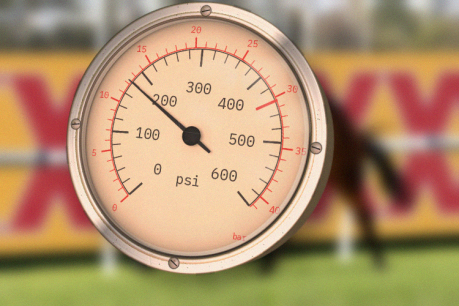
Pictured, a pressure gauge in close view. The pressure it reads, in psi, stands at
180 psi
